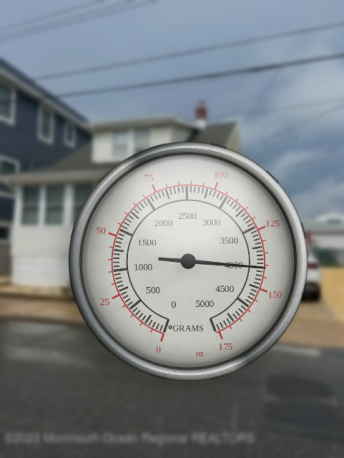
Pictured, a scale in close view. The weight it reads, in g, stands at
4000 g
